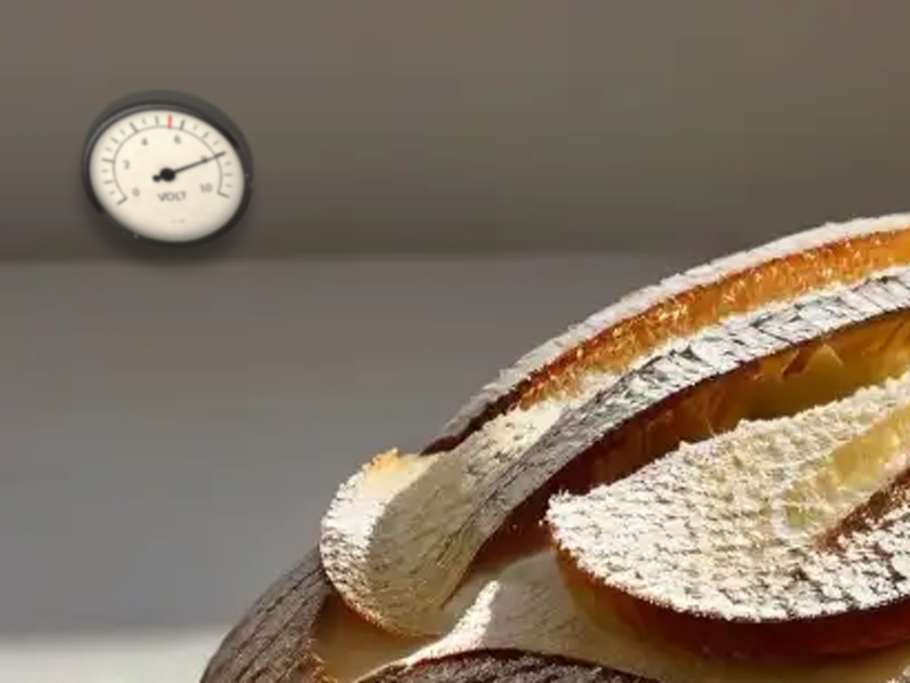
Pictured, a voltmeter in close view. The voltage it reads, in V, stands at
8 V
